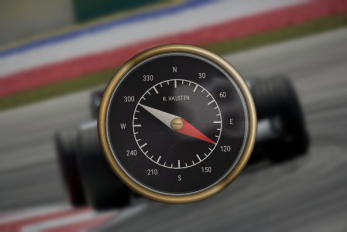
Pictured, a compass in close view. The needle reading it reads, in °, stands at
120 °
